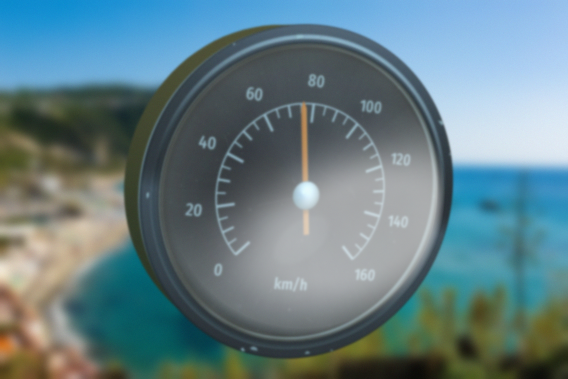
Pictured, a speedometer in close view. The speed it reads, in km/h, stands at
75 km/h
